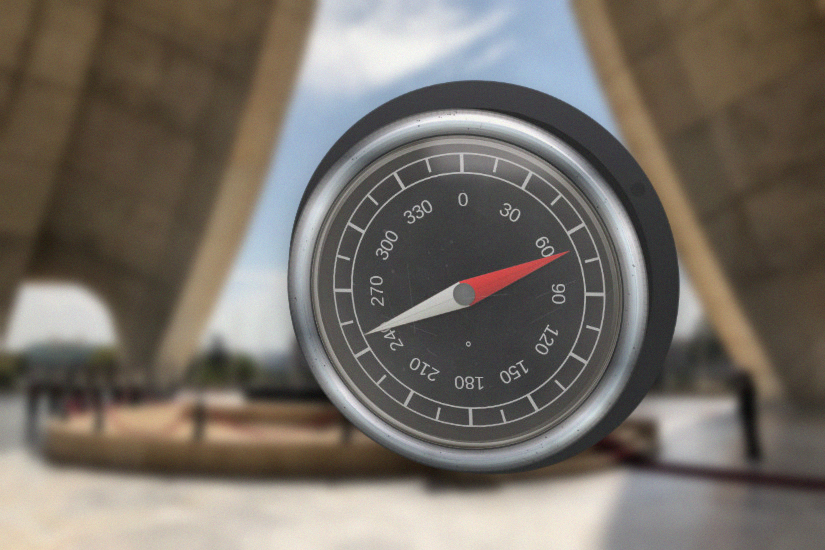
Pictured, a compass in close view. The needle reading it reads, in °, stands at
67.5 °
